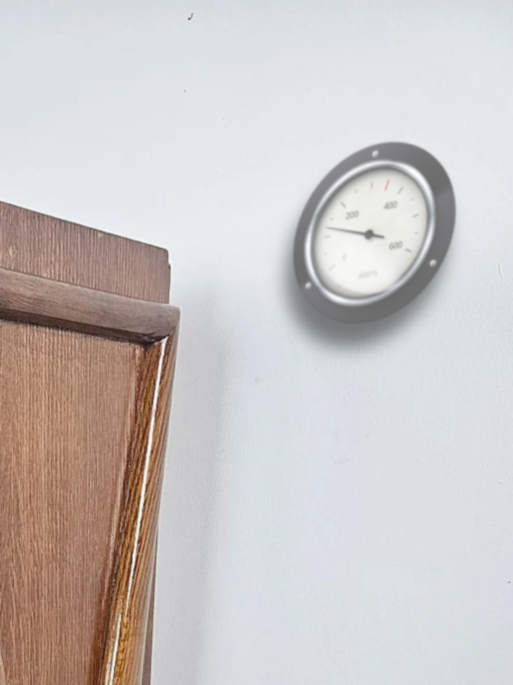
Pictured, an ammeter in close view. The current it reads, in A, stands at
125 A
